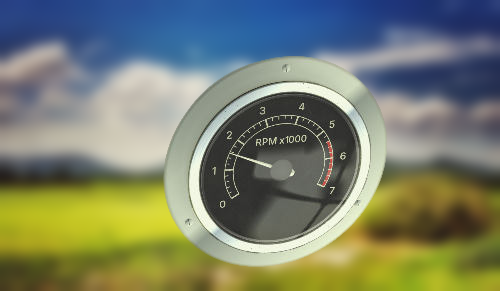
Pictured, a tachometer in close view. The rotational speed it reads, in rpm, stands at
1600 rpm
